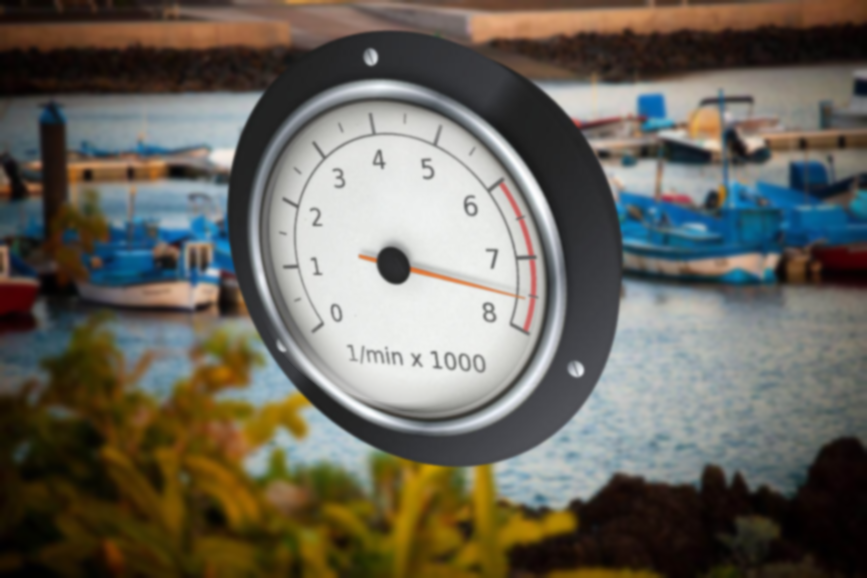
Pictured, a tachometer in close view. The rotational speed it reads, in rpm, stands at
7500 rpm
